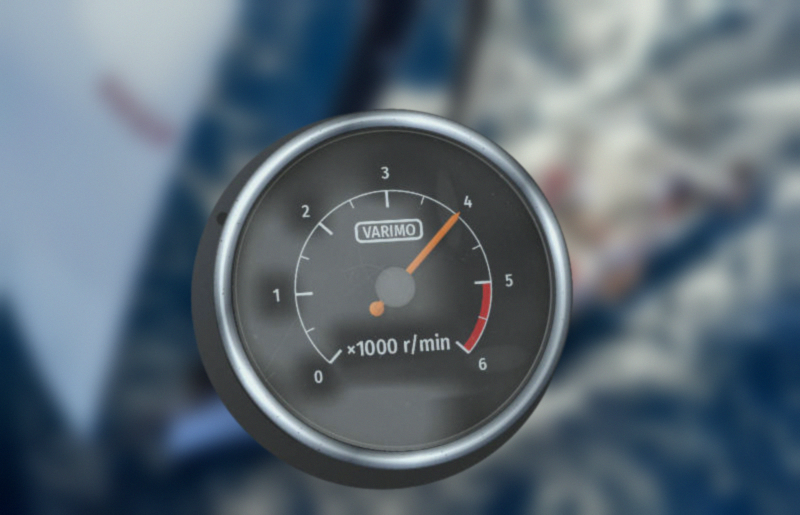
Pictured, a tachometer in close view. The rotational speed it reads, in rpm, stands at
4000 rpm
